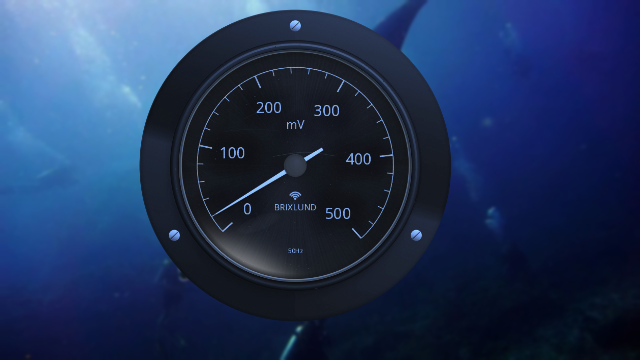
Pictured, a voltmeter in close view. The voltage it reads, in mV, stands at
20 mV
